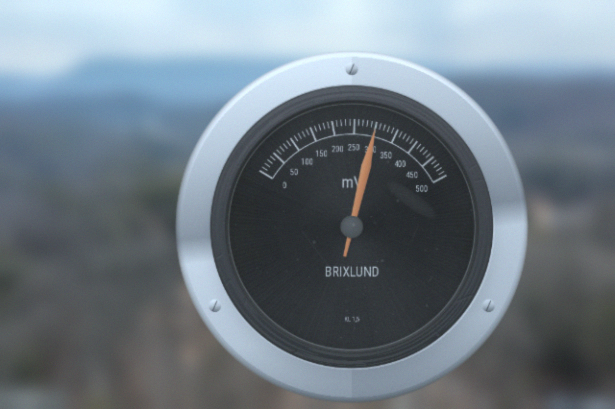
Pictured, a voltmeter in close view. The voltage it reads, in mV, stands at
300 mV
